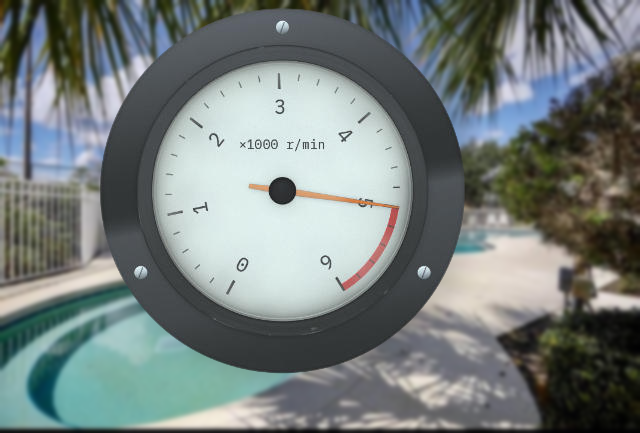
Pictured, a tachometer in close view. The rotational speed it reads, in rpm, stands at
5000 rpm
